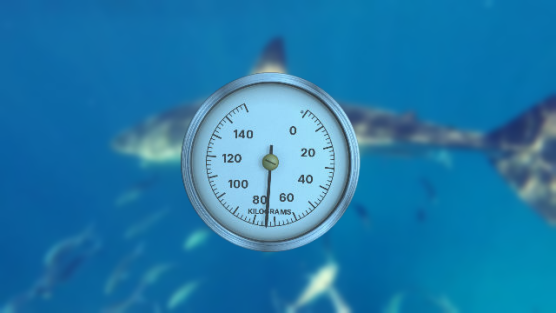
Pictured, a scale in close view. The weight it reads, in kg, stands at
74 kg
